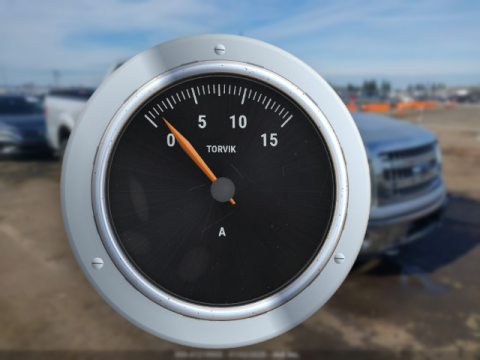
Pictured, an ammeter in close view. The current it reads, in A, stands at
1 A
